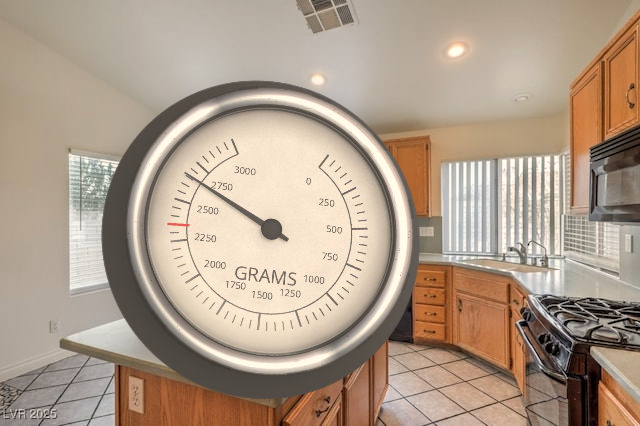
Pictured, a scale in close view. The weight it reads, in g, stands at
2650 g
